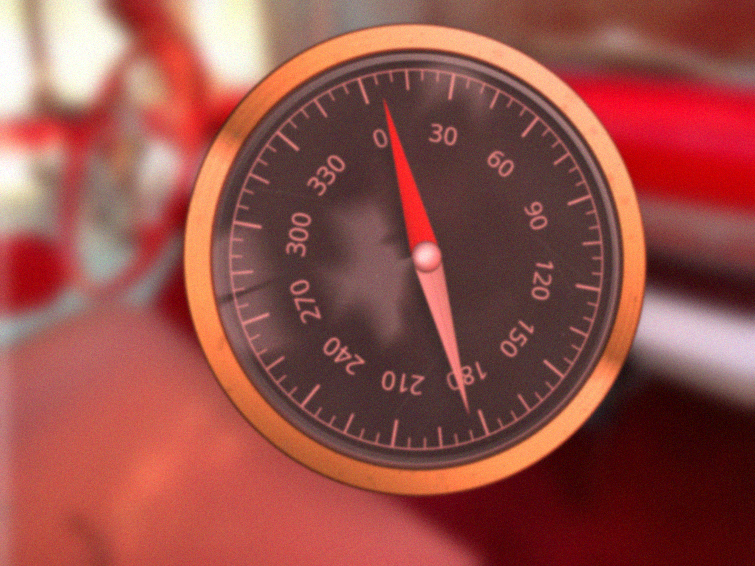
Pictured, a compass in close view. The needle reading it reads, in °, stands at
5 °
